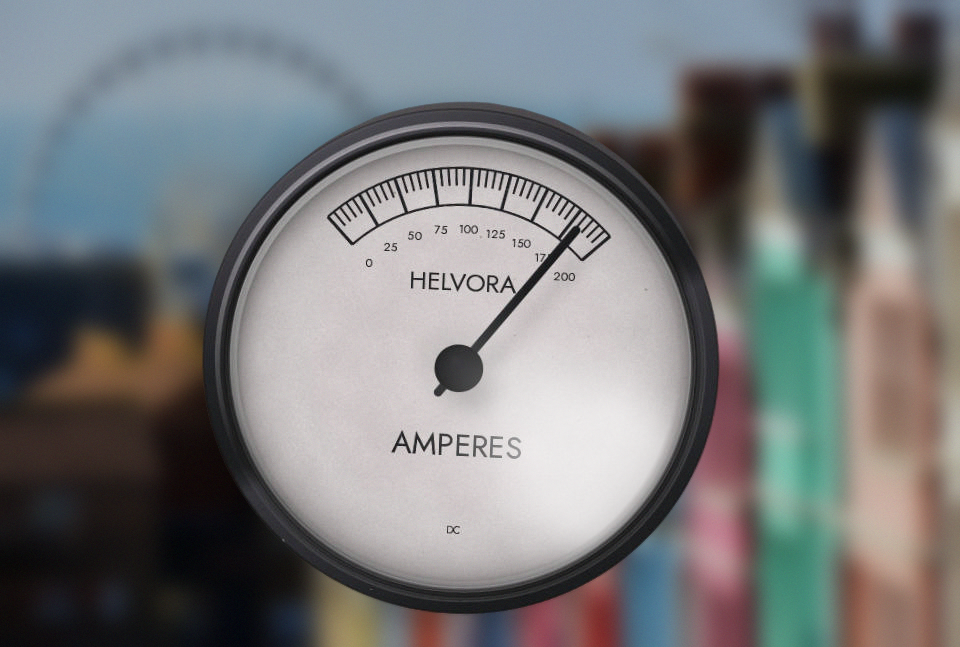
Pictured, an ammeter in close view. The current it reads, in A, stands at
180 A
